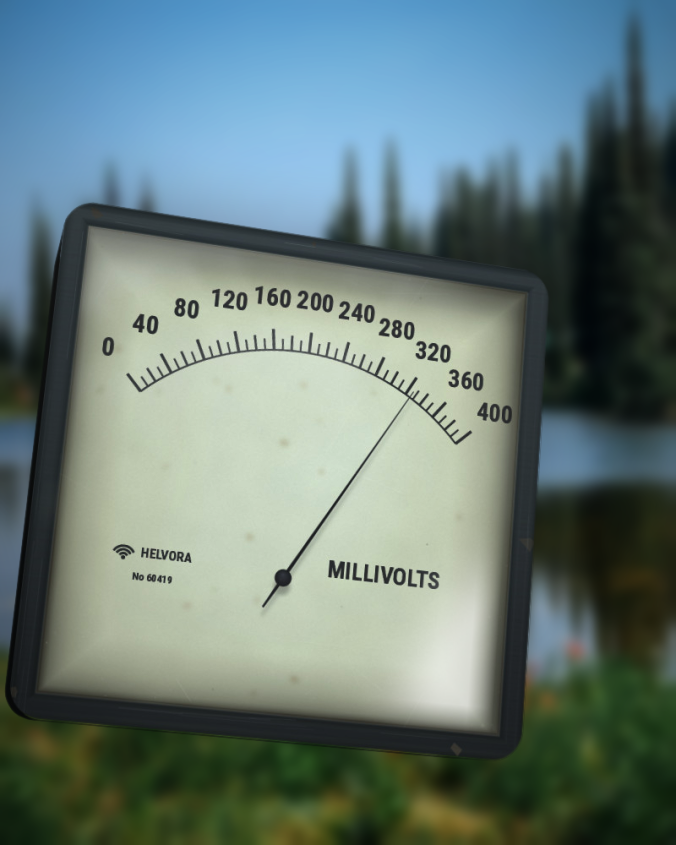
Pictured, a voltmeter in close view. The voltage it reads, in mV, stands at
325 mV
